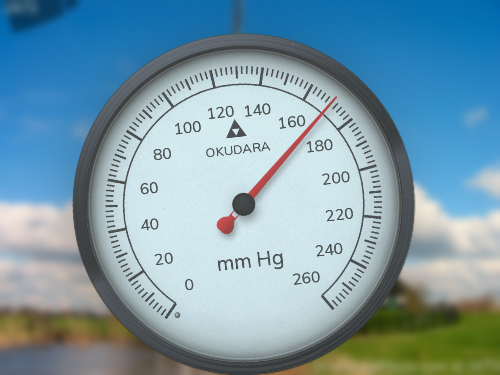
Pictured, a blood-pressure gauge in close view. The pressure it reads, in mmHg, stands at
170 mmHg
